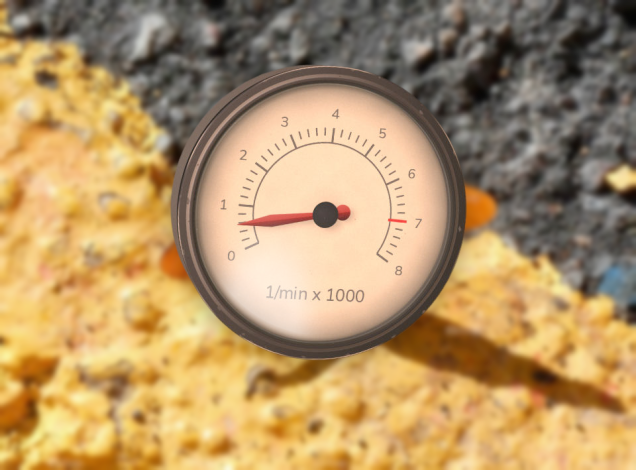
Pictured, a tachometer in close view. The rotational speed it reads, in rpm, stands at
600 rpm
